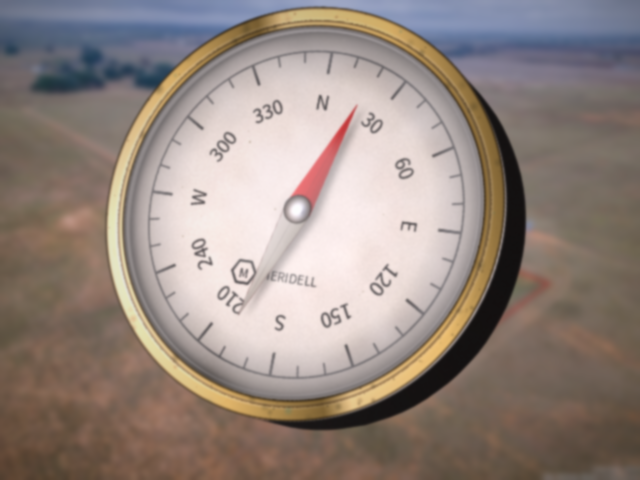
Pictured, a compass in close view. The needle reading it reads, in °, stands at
20 °
